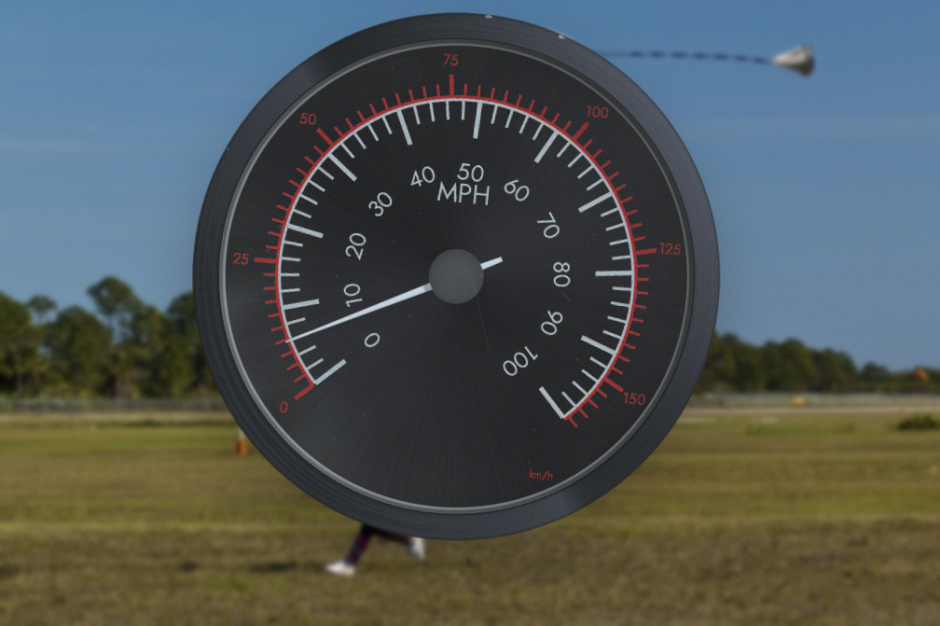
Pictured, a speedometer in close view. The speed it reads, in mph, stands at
6 mph
